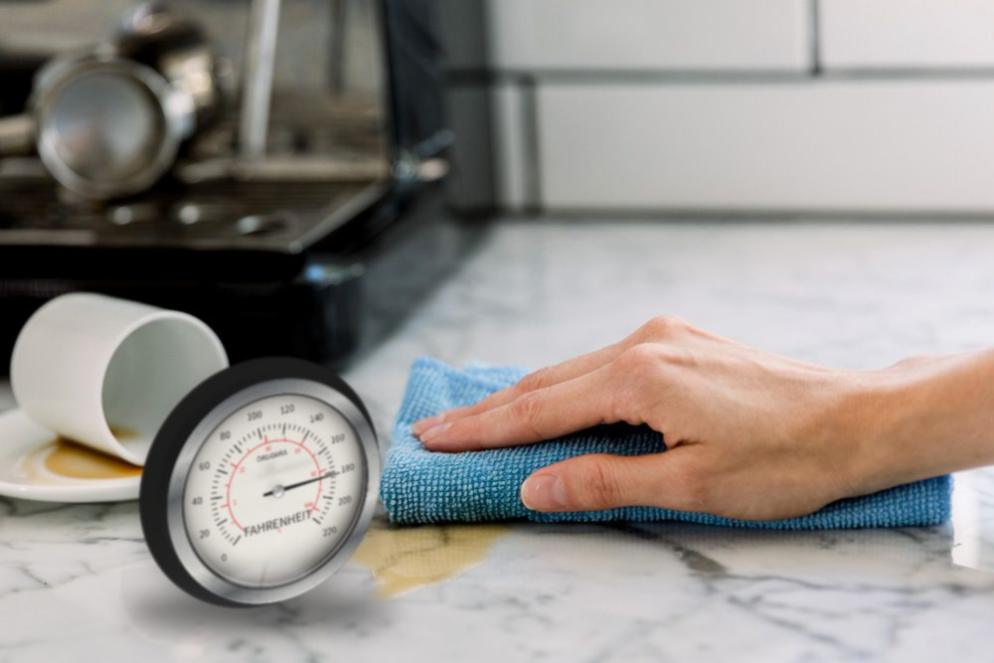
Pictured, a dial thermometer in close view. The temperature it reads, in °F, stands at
180 °F
